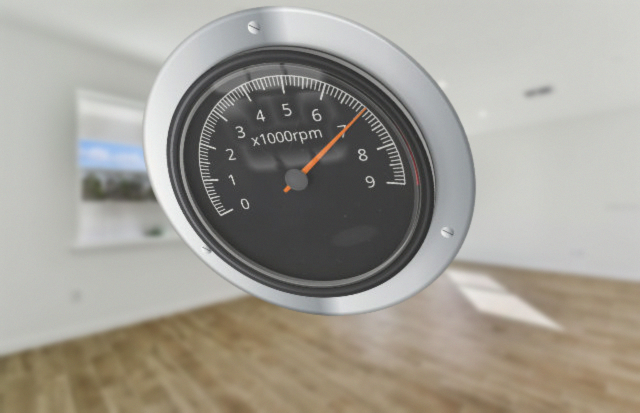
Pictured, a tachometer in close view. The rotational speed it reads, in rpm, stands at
7000 rpm
